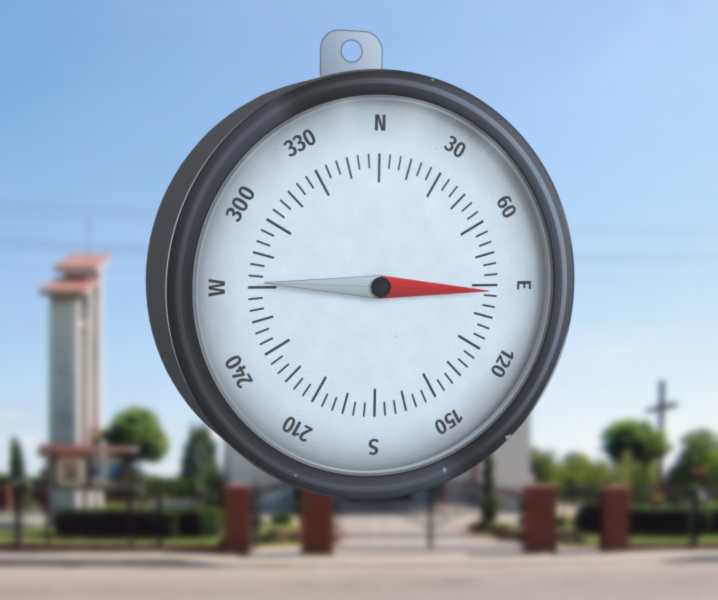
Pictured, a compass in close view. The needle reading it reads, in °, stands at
92.5 °
